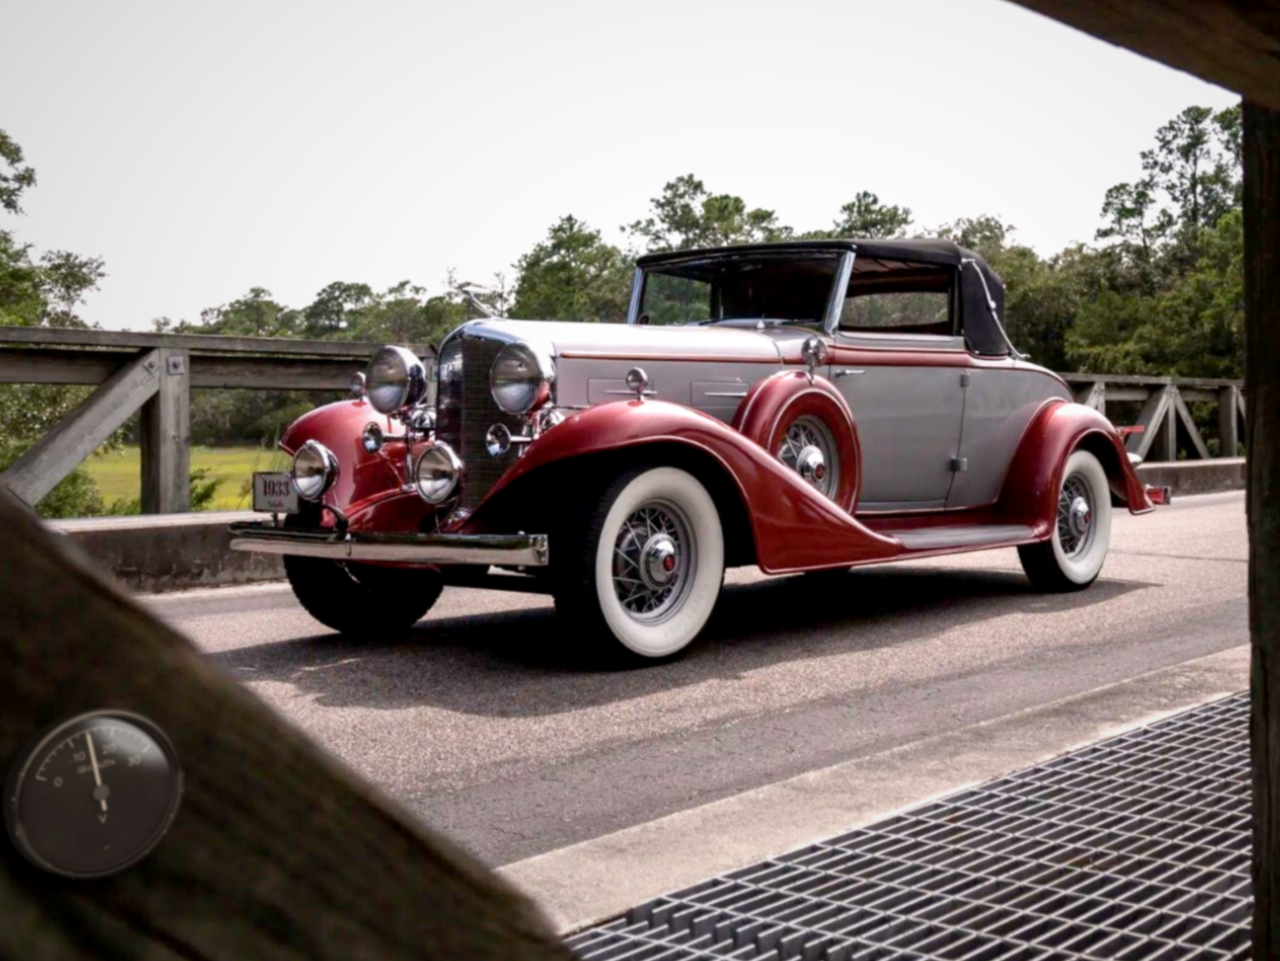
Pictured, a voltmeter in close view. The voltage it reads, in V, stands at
14 V
